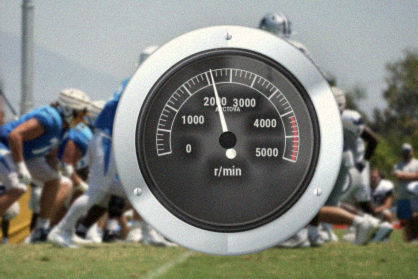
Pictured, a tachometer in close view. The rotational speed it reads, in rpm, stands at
2100 rpm
